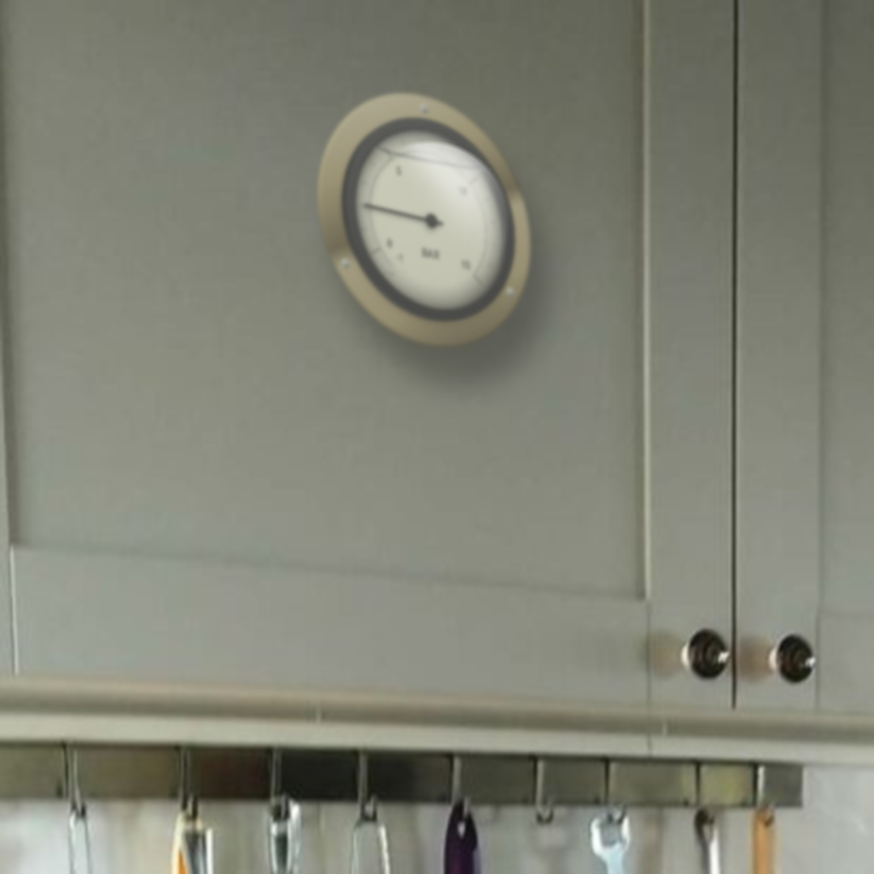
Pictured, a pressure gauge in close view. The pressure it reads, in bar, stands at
2 bar
